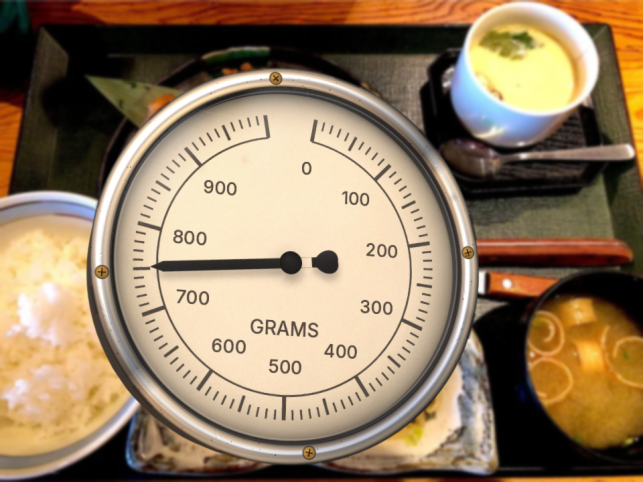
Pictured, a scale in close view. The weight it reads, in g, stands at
750 g
